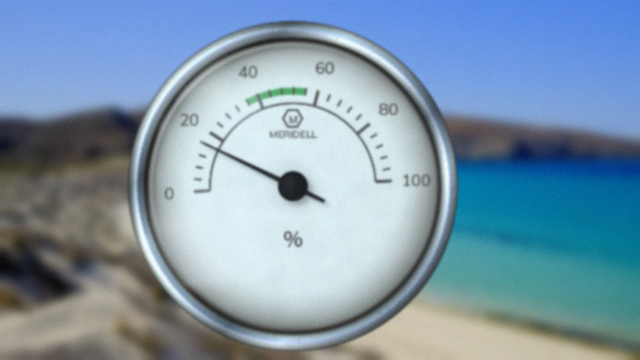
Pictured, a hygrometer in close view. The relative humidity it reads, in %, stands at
16 %
